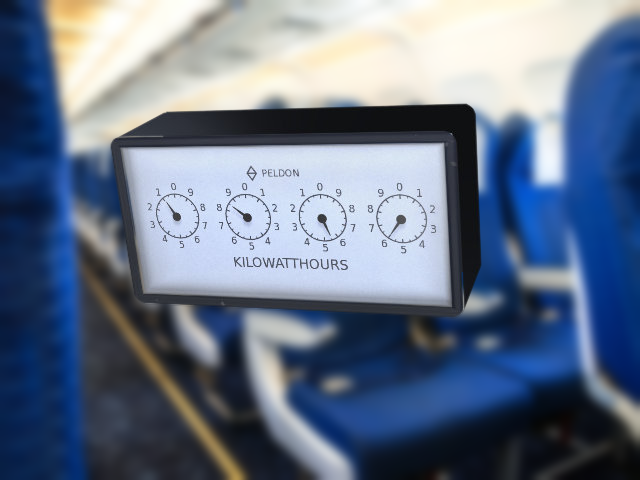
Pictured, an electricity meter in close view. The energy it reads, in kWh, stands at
856 kWh
